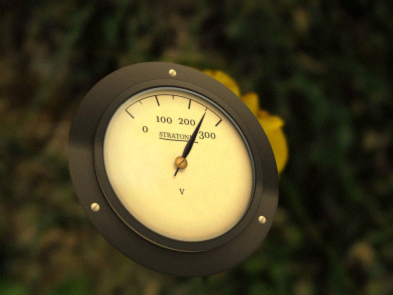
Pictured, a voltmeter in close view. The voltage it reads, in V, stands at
250 V
